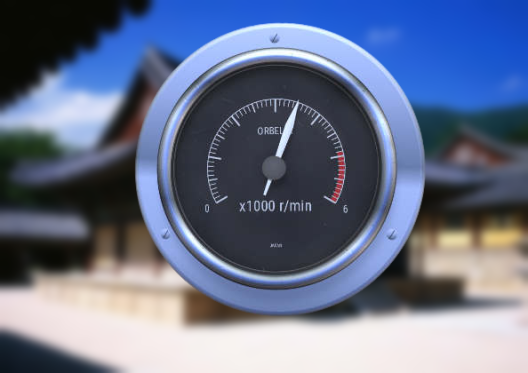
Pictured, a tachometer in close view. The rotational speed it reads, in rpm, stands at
3500 rpm
